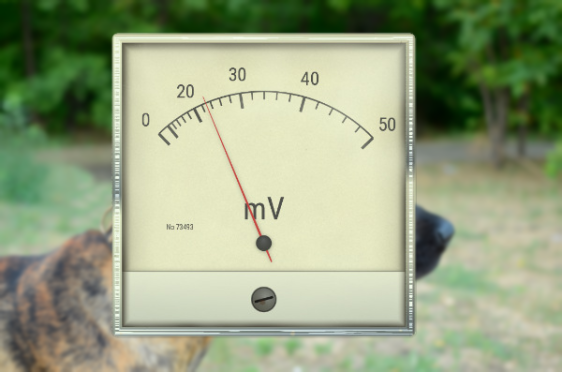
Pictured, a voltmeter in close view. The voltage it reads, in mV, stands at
23 mV
